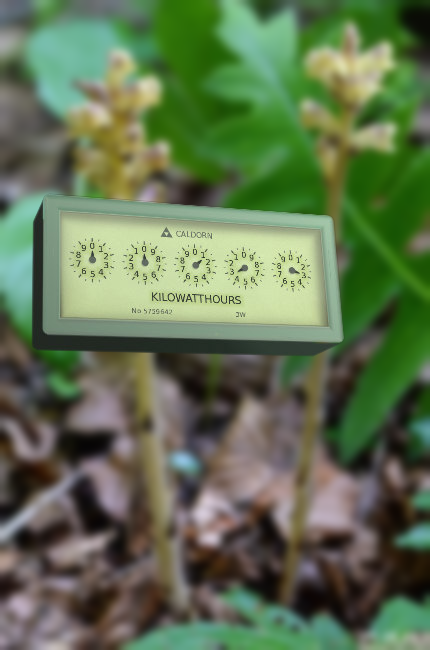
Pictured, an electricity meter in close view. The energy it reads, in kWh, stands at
133 kWh
